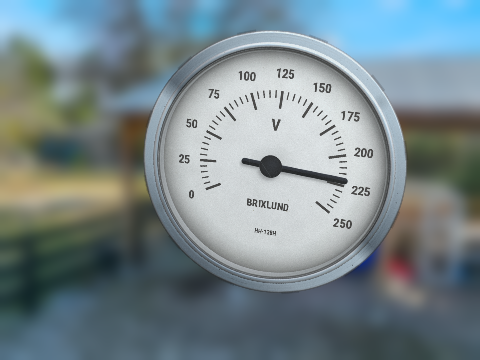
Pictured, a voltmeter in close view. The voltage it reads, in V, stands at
220 V
